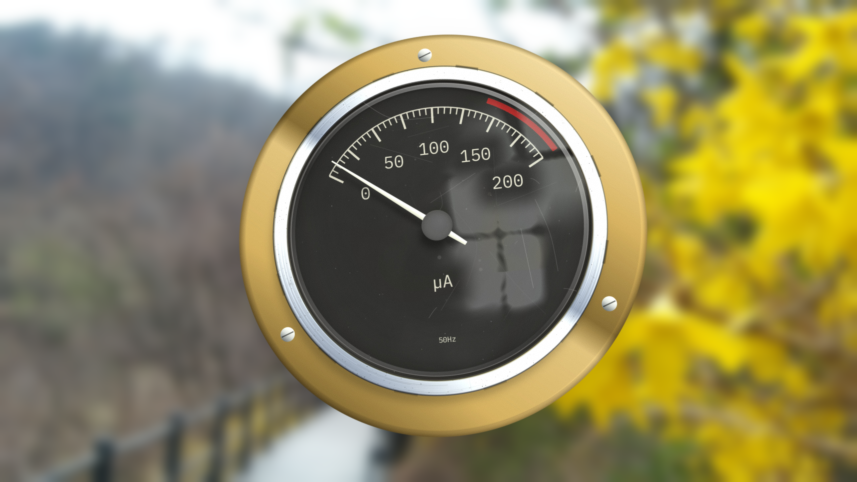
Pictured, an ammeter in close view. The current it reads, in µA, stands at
10 µA
